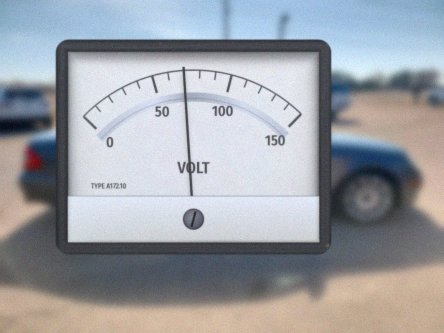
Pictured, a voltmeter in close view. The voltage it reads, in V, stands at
70 V
